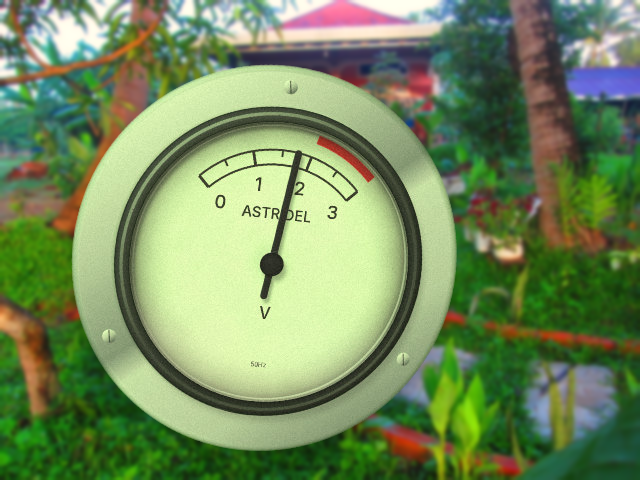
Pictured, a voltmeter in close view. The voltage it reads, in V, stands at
1.75 V
